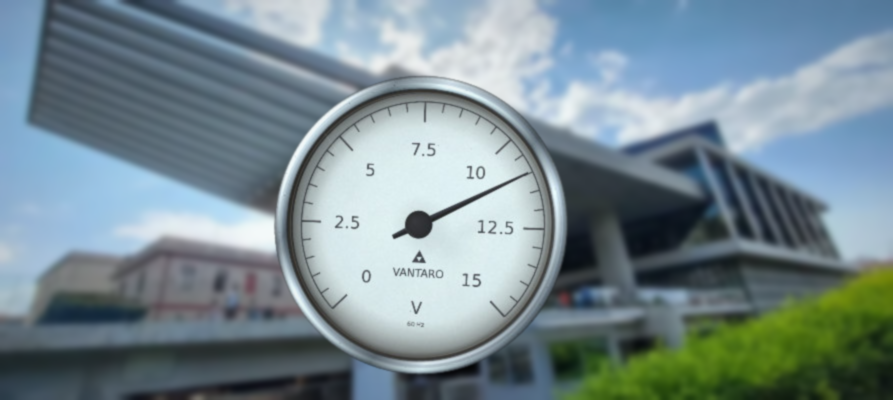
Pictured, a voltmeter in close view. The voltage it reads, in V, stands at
11 V
